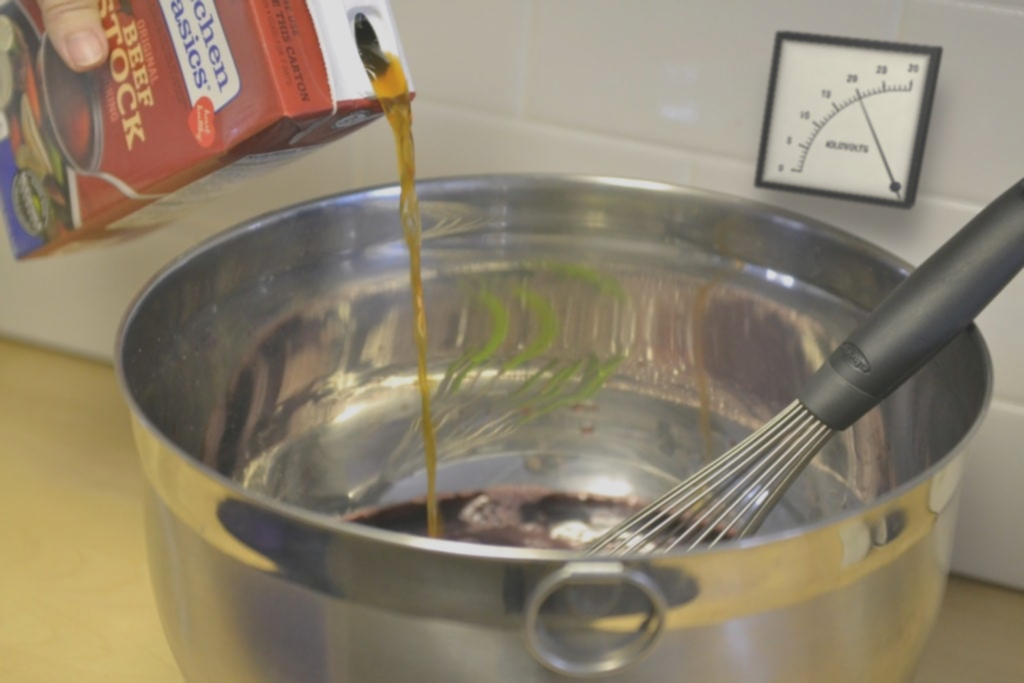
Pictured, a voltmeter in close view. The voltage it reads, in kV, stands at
20 kV
